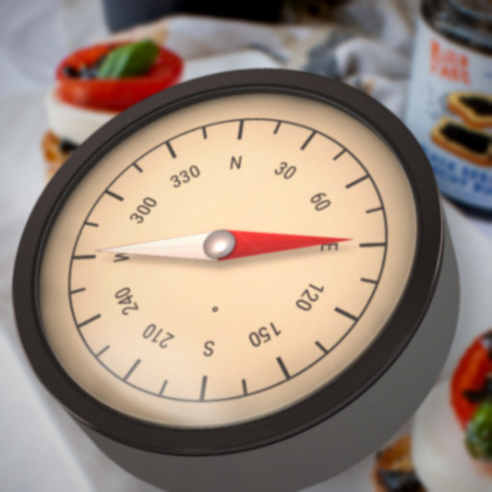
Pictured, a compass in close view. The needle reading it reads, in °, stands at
90 °
